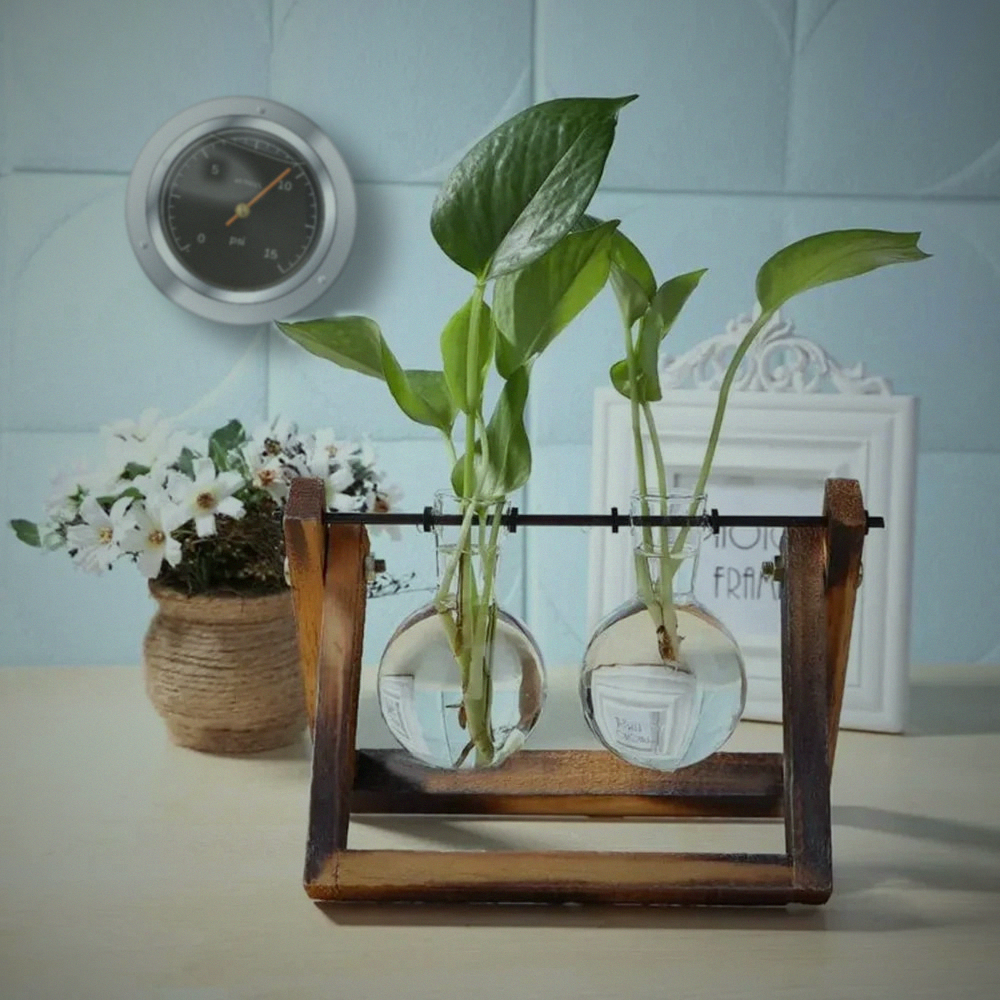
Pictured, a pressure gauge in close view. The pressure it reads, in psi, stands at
9.5 psi
